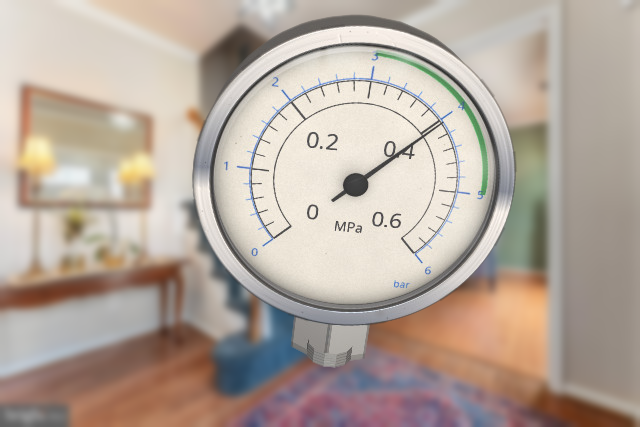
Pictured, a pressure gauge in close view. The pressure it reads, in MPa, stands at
0.4 MPa
